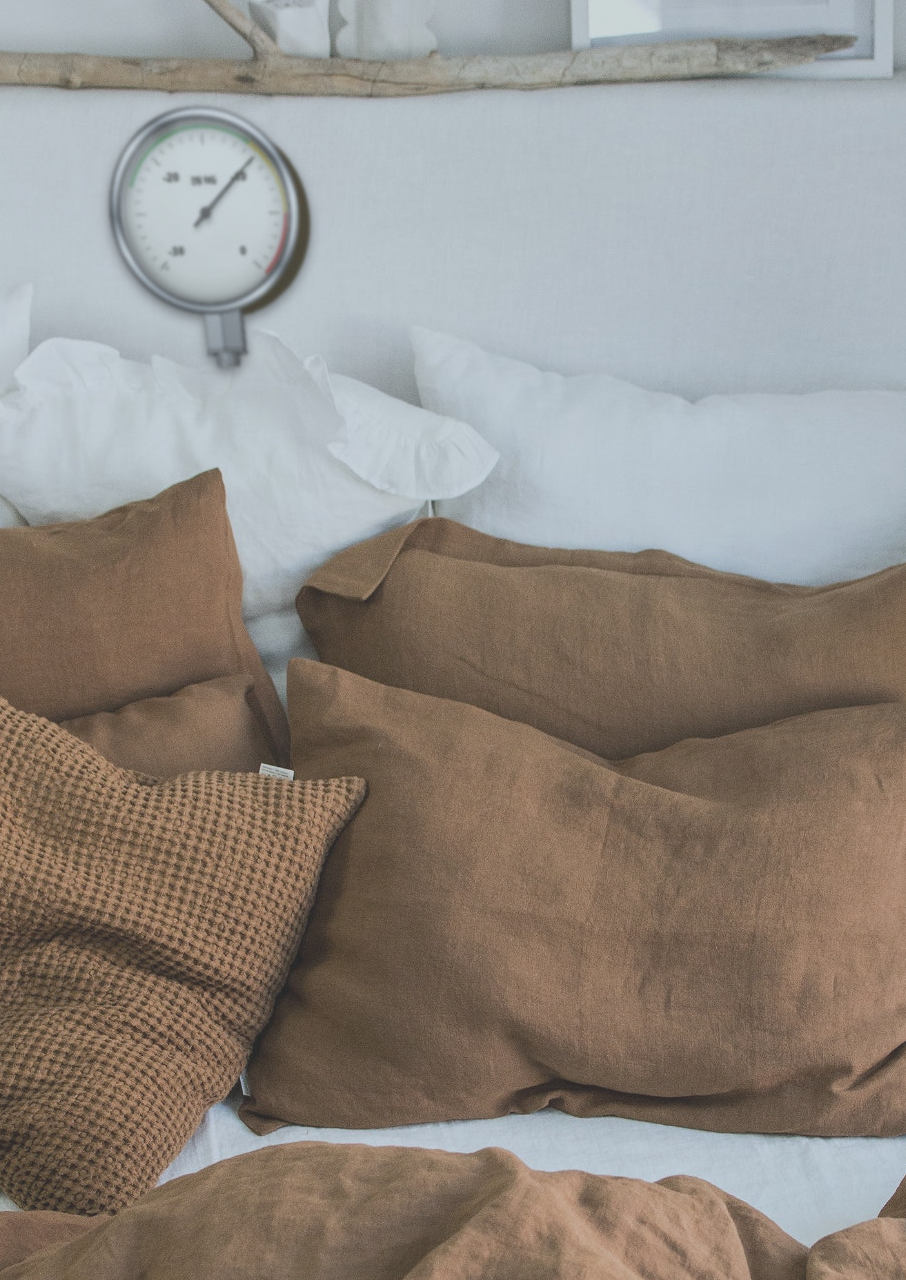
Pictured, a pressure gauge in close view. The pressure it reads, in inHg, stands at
-10 inHg
